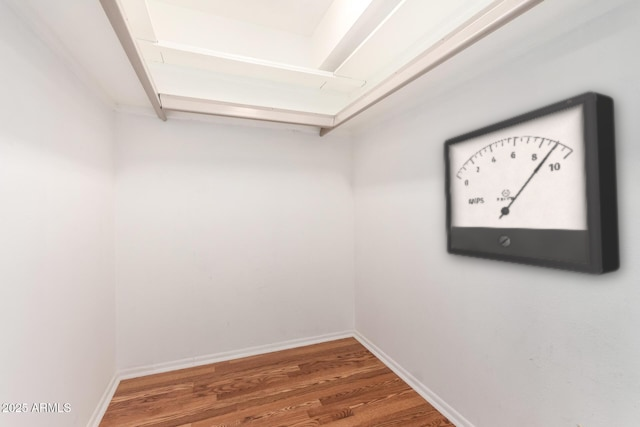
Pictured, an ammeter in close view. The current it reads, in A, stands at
9 A
